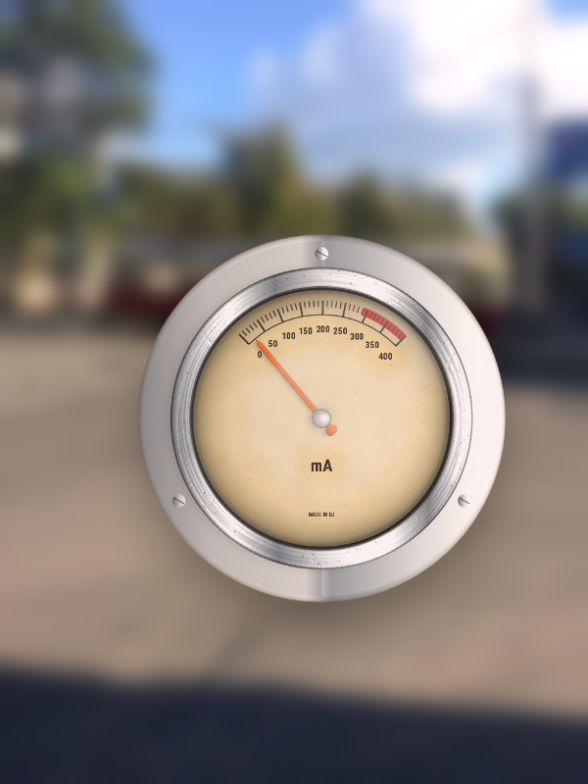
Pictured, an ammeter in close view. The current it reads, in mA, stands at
20 mA
